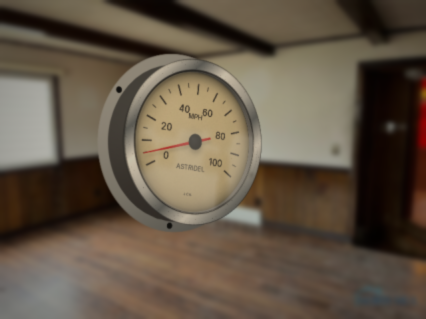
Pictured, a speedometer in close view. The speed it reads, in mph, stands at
5 mph
